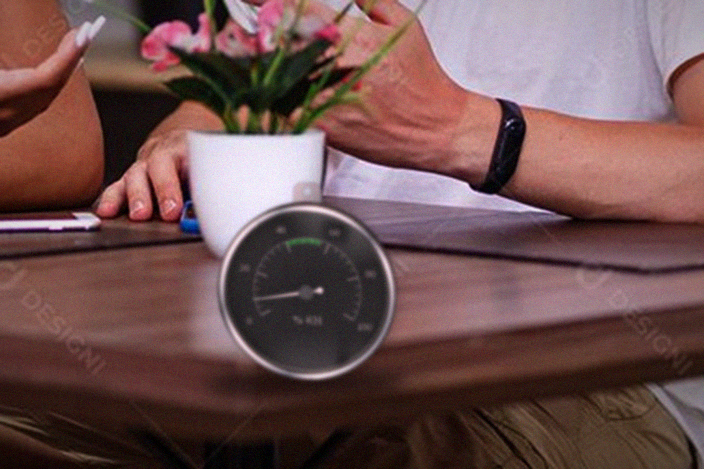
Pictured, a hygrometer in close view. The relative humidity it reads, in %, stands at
8 %
